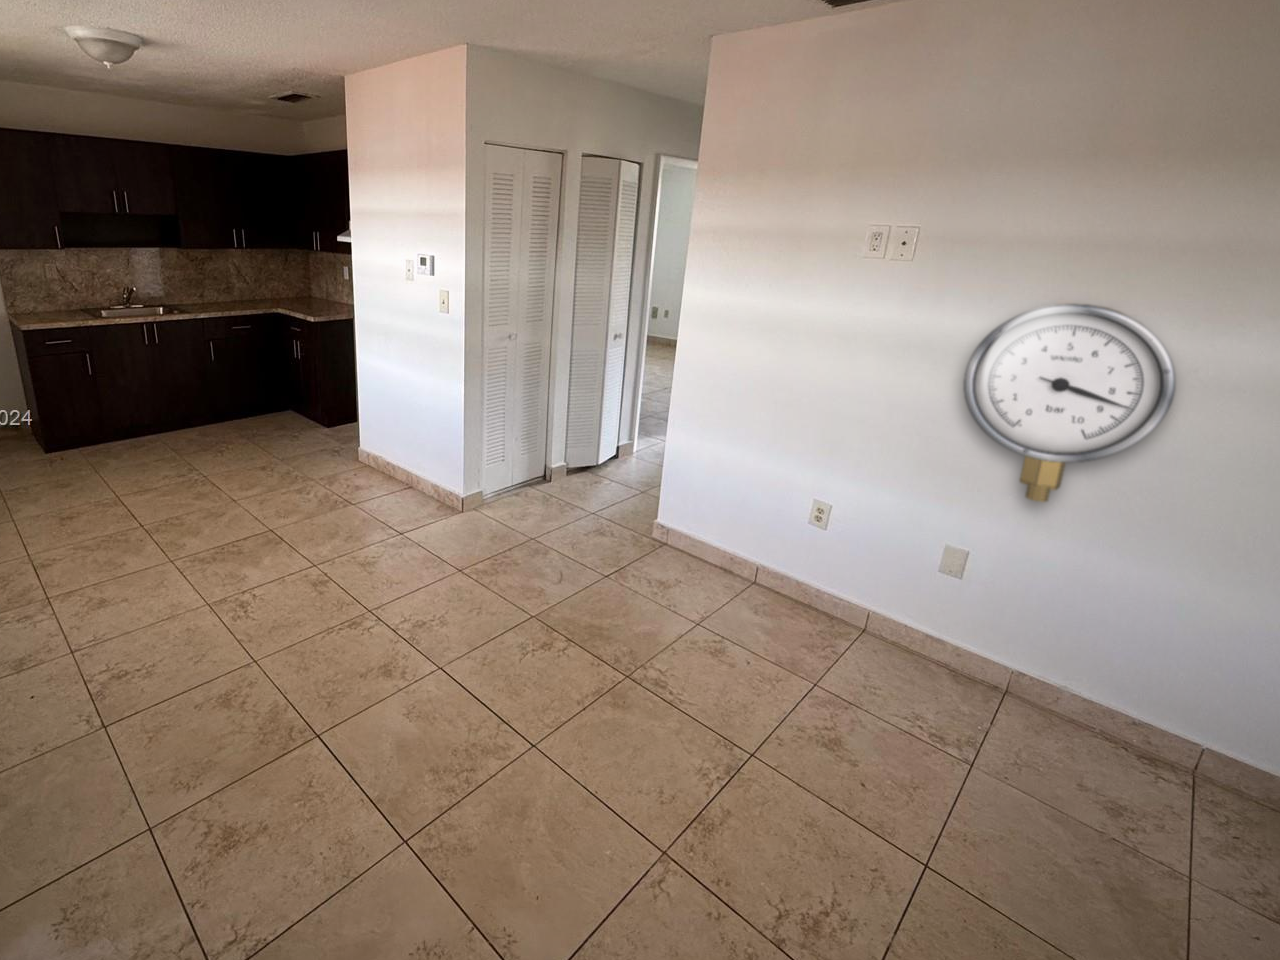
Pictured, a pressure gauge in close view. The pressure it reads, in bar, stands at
8.5 bar
